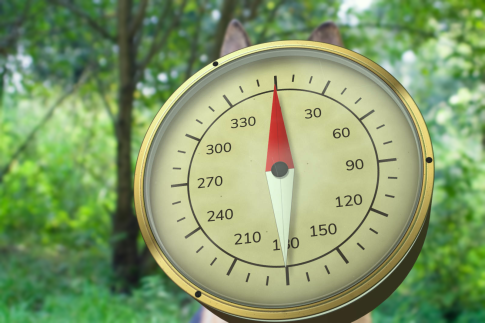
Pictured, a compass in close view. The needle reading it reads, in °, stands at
0 °
